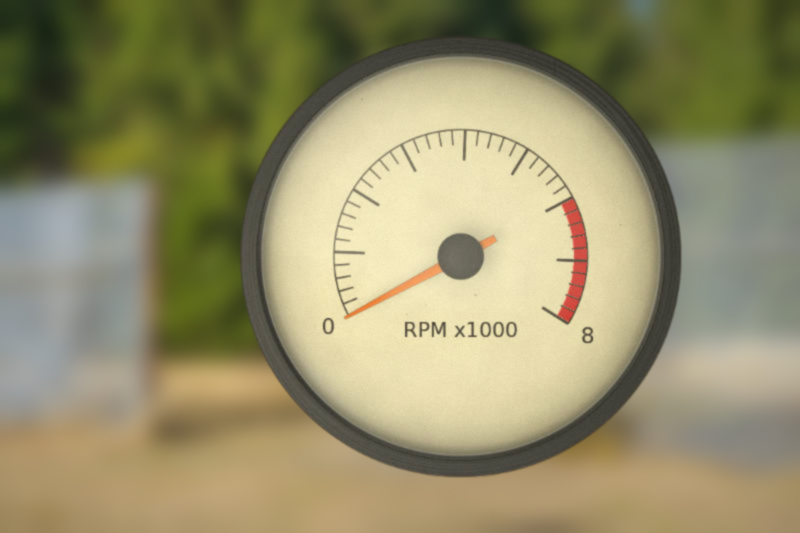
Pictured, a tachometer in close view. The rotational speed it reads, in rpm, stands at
0 rpm
